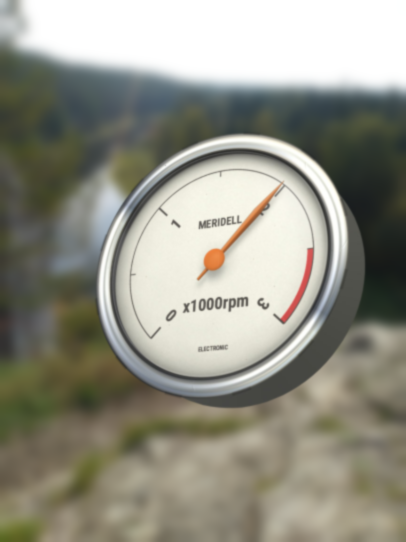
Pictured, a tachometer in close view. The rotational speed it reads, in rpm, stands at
2000 rpm
